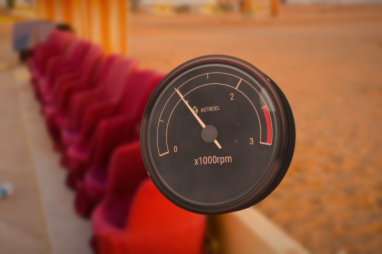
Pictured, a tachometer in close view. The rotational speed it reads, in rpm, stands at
1000 rpm
